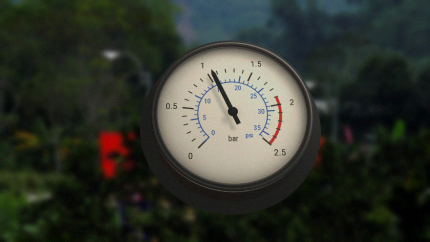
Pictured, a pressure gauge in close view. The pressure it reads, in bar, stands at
1.05 bar
